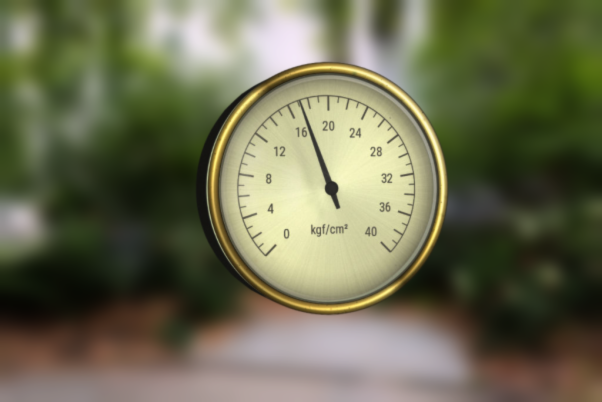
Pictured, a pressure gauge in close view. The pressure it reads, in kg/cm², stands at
17 kg/cm²
